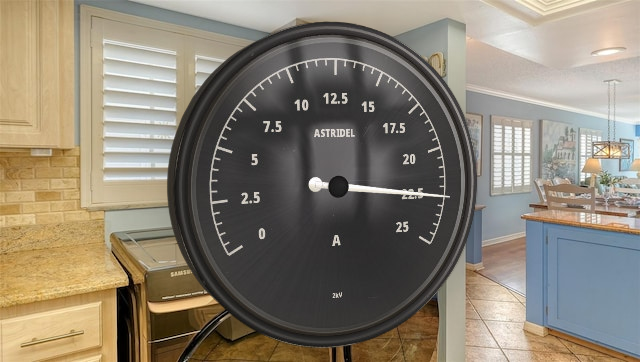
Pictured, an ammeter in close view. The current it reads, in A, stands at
22.5 A
